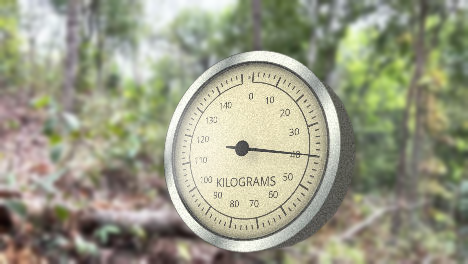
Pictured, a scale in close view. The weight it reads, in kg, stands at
40 kg
